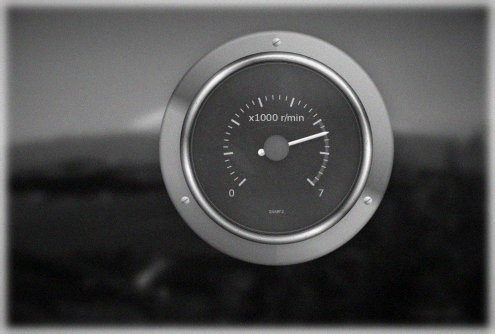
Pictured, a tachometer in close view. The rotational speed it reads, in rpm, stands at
5400 rpm
